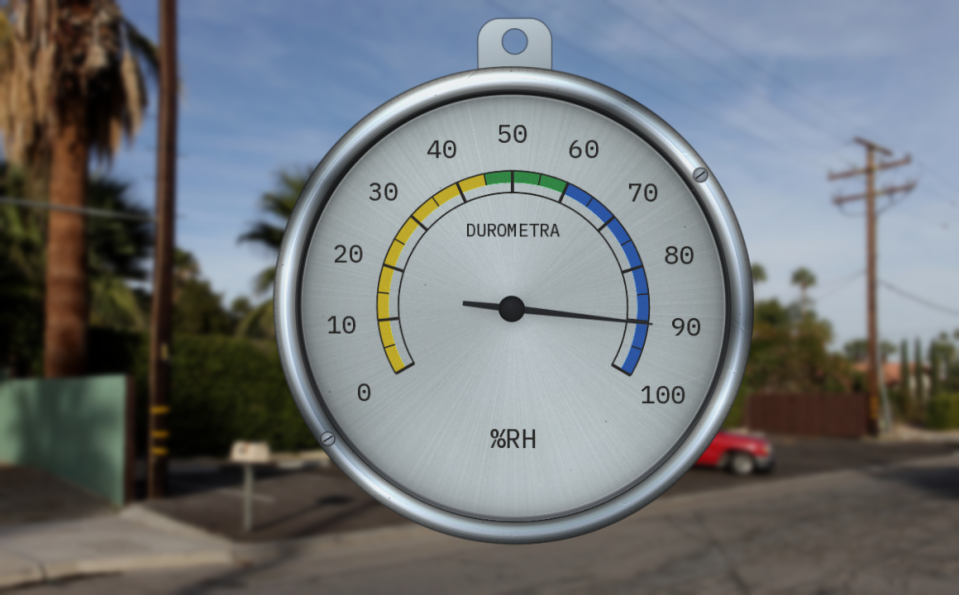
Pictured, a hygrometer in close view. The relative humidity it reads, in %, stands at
90 %
